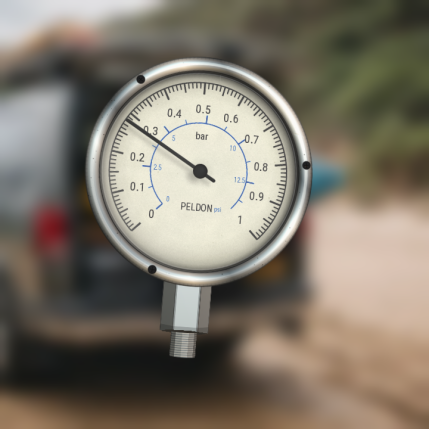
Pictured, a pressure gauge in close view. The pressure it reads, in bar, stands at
0.28 bar
